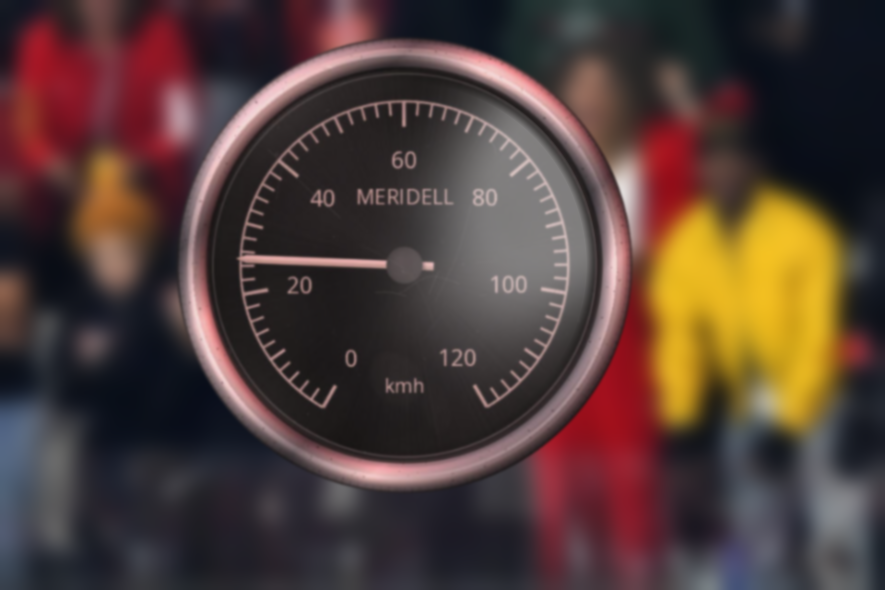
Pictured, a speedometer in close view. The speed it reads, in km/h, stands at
25 km/h
